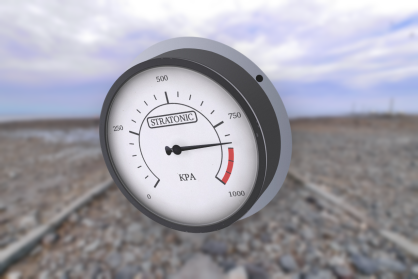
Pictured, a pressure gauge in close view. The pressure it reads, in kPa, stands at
825 kPa
